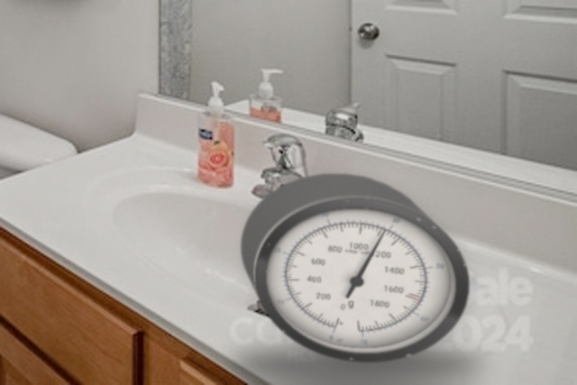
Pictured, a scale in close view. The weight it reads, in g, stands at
1100 g
